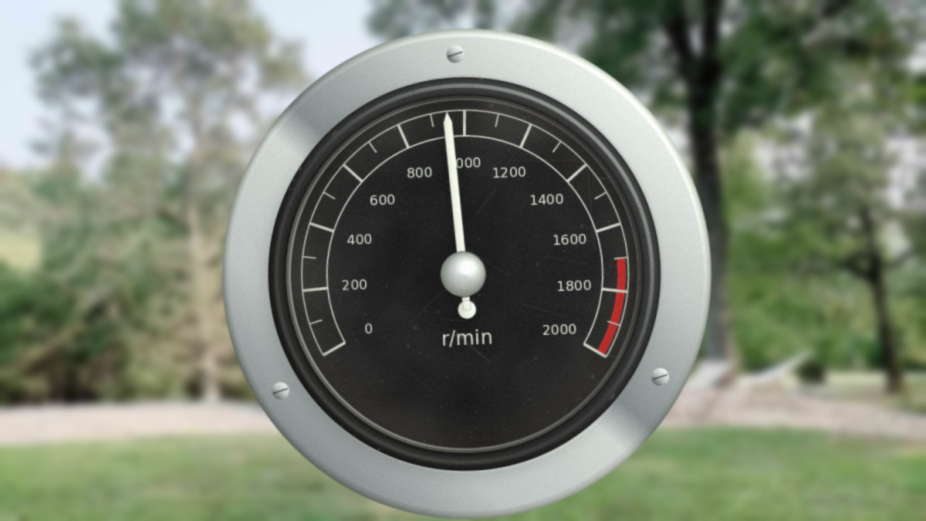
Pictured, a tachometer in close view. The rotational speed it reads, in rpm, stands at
950 rpm
